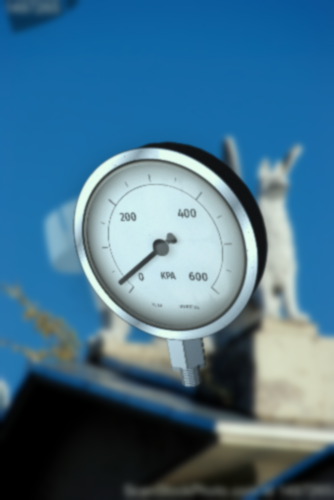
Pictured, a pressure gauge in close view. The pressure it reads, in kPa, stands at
25 kPa
